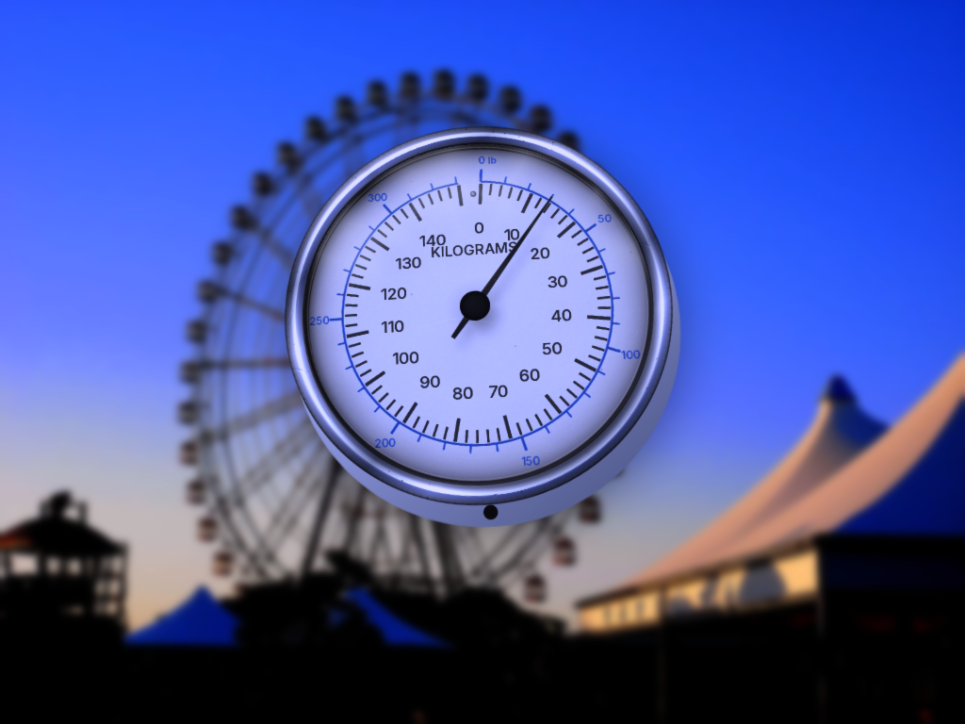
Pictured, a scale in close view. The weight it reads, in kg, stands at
14 kg
